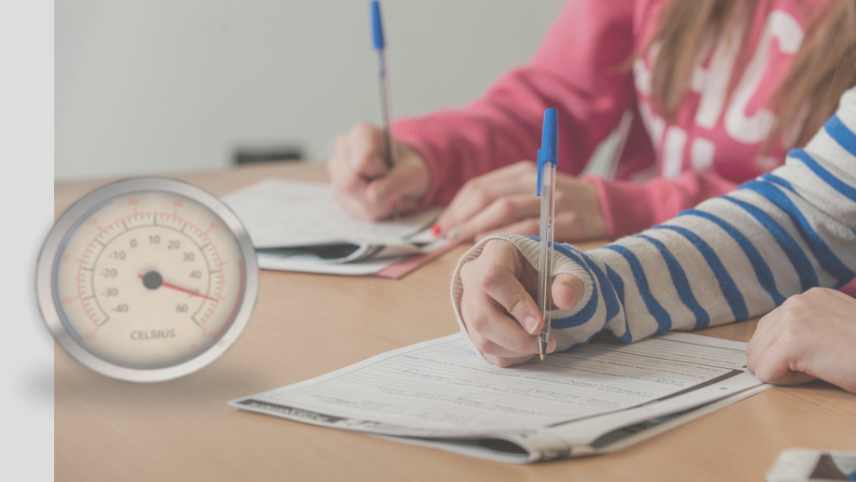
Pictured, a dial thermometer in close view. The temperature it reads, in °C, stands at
50 °C
